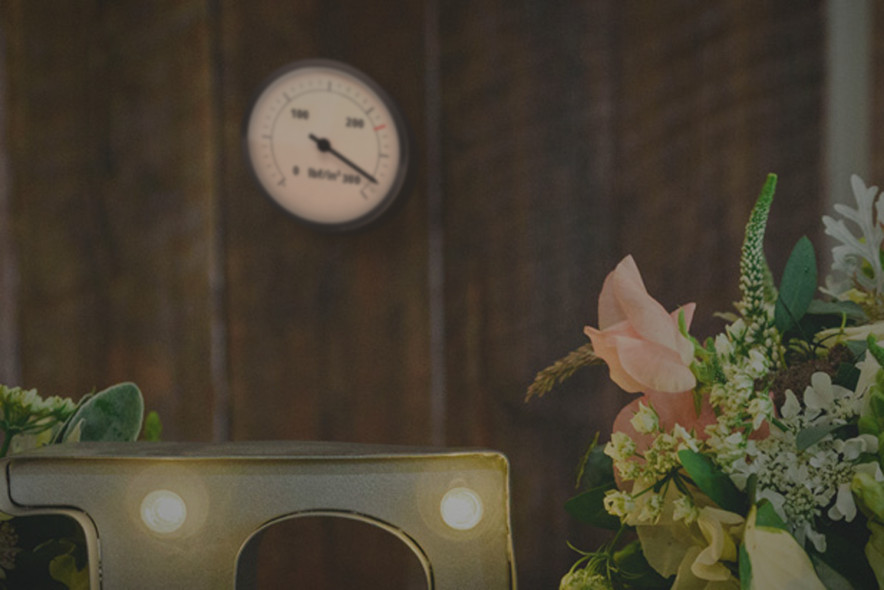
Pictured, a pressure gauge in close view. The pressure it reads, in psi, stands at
280 psi
